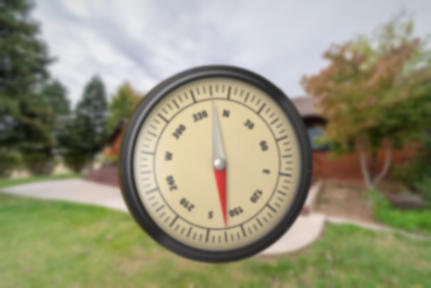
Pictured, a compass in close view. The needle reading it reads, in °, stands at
165 °
